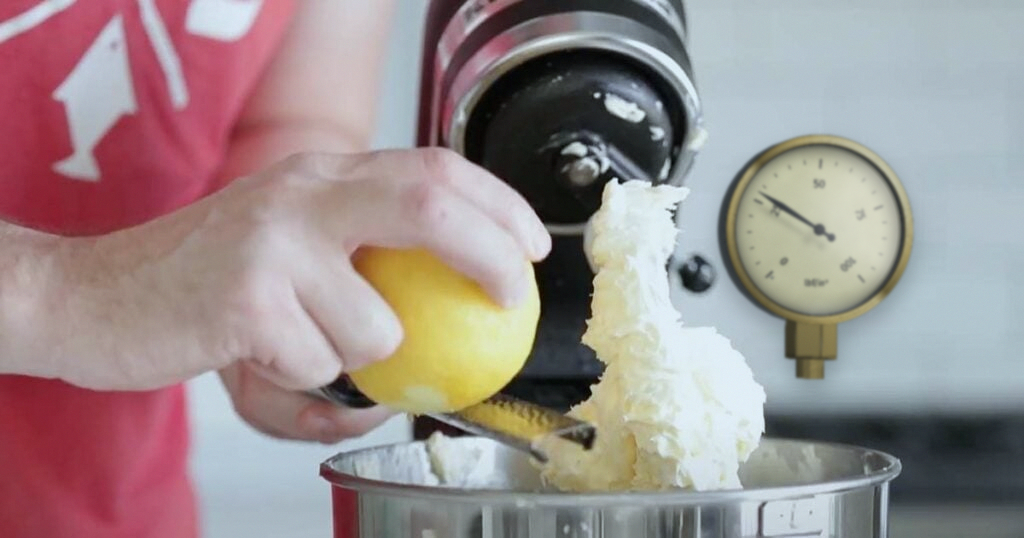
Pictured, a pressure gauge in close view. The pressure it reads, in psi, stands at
27.5 psi
